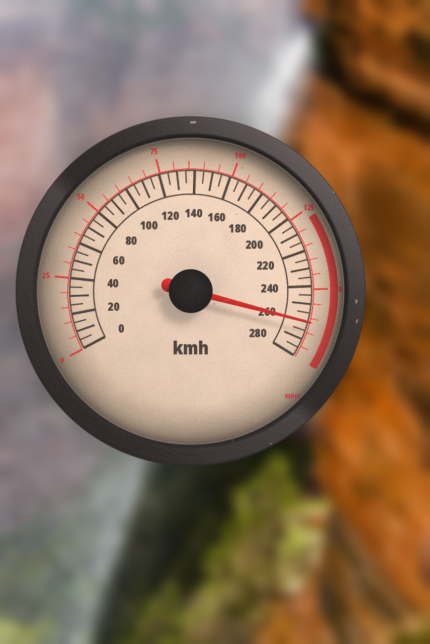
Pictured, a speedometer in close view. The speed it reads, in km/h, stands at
260 km/h
